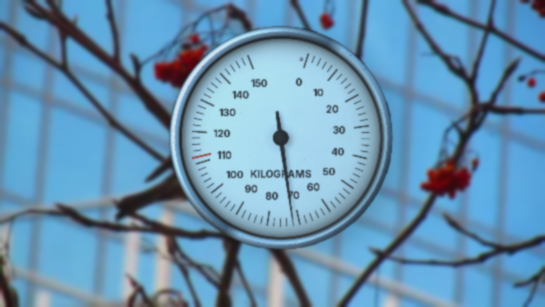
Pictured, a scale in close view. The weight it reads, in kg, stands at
72 kg
